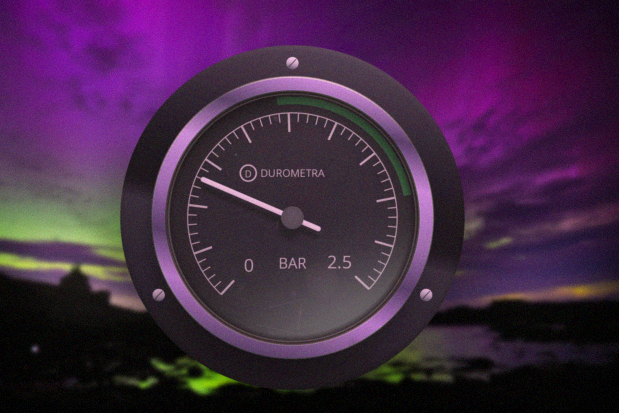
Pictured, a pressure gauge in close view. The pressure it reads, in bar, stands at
0.65 bar
